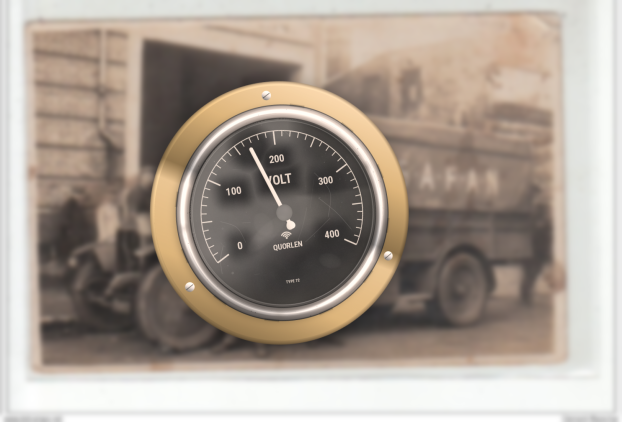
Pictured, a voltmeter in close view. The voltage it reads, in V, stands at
165 V
